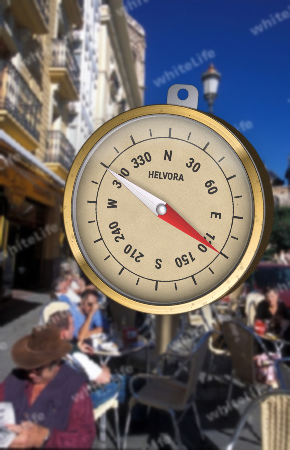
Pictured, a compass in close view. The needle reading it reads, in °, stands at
120 °
